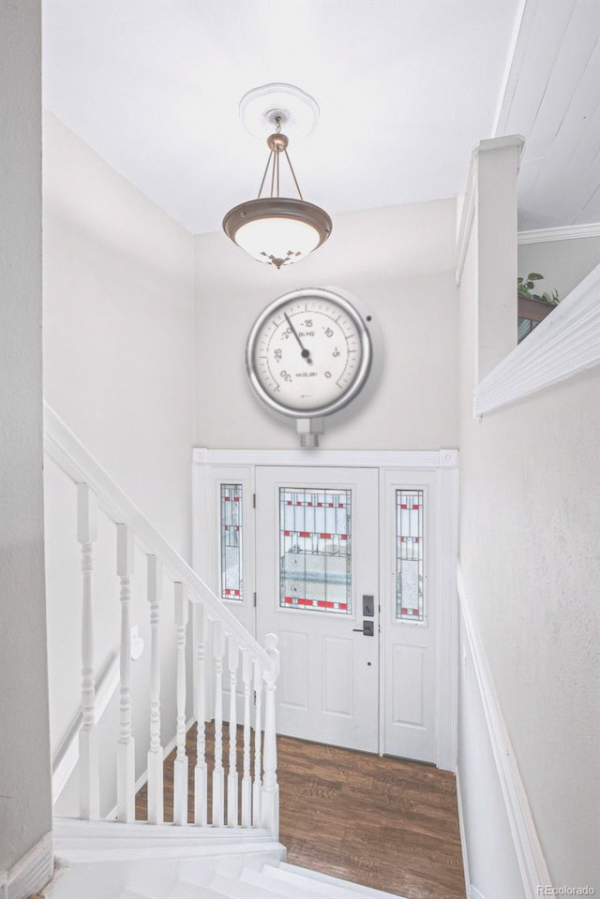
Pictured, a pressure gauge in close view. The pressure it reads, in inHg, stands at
-18 inHg
